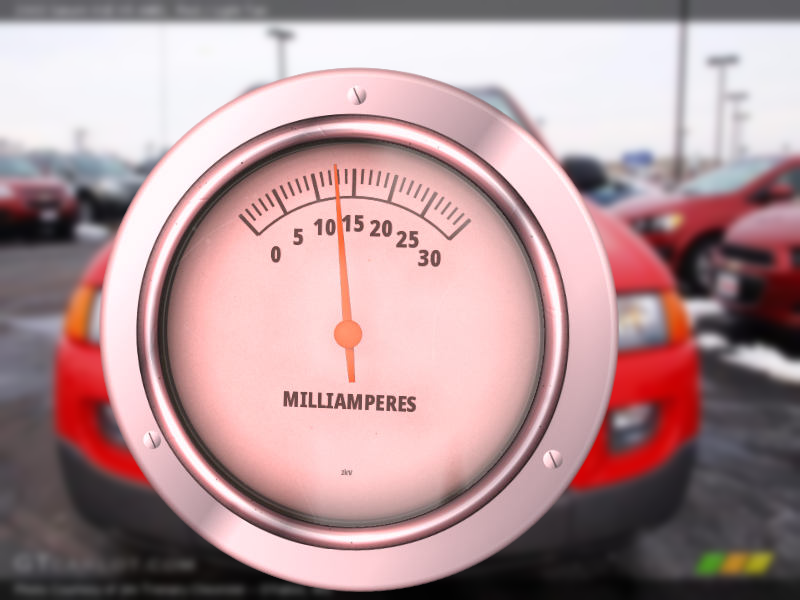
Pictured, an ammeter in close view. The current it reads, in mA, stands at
13 mA
